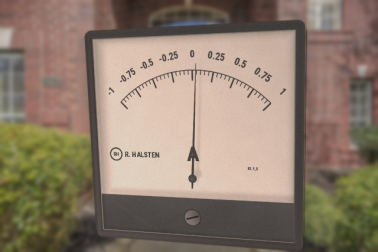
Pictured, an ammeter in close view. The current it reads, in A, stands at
0.05 A
